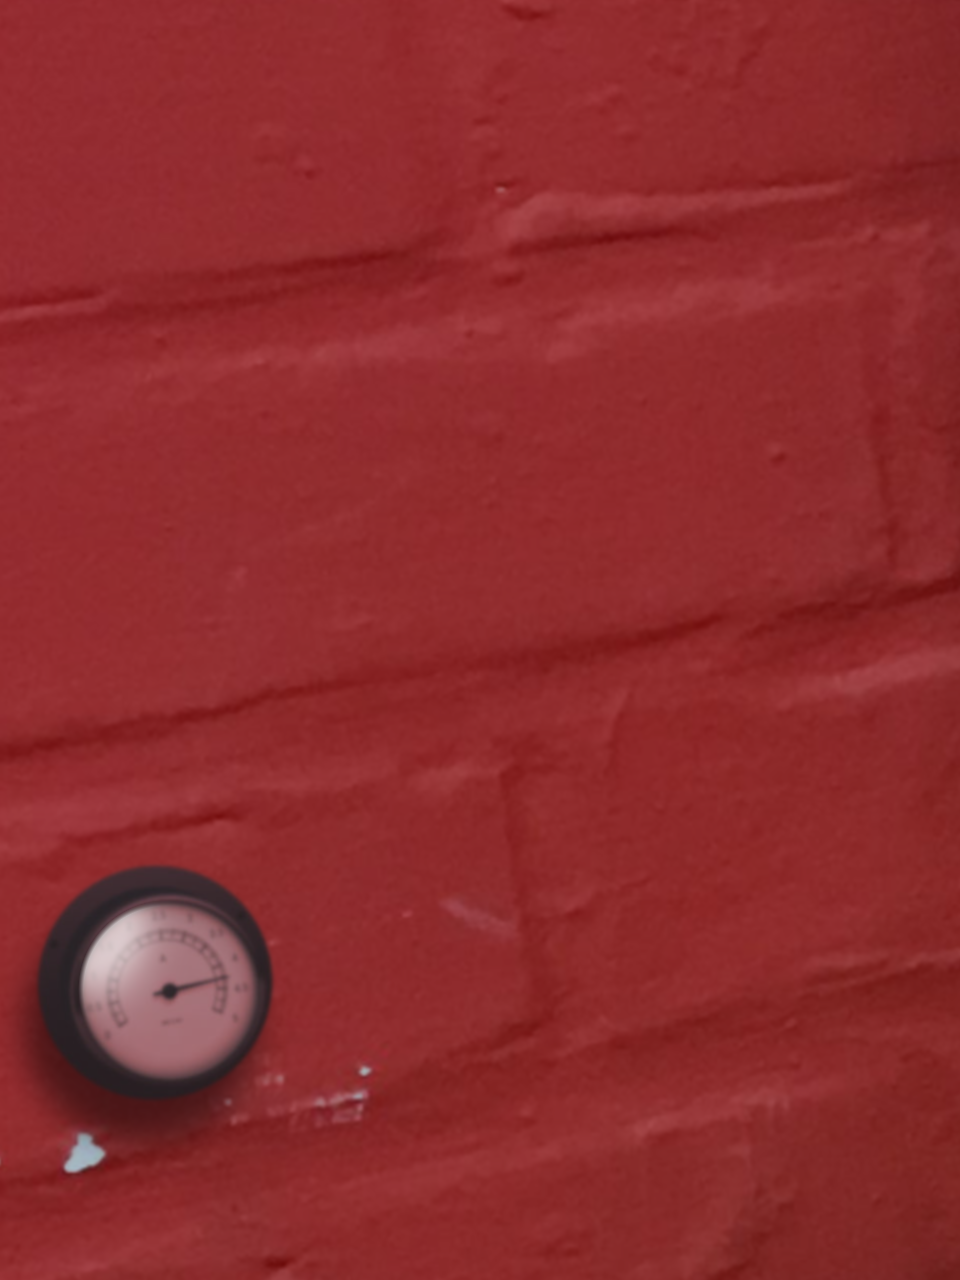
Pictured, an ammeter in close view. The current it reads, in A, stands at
4.25 A
